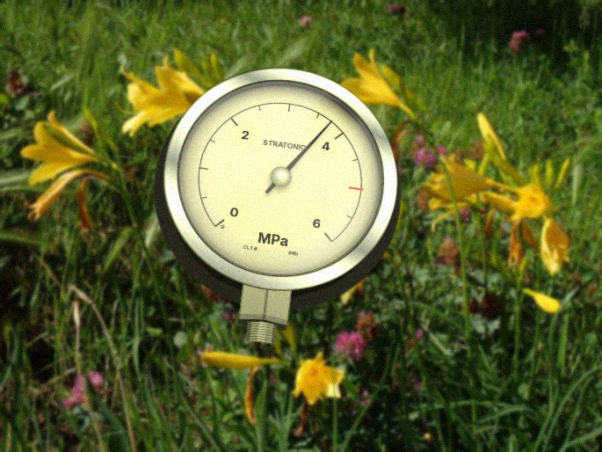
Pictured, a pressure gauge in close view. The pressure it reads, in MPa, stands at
3.75 MPa
